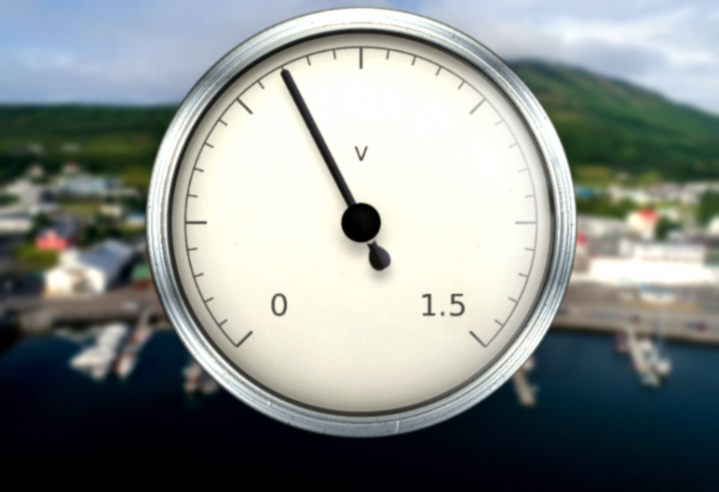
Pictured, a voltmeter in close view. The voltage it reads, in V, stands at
0.6 V
